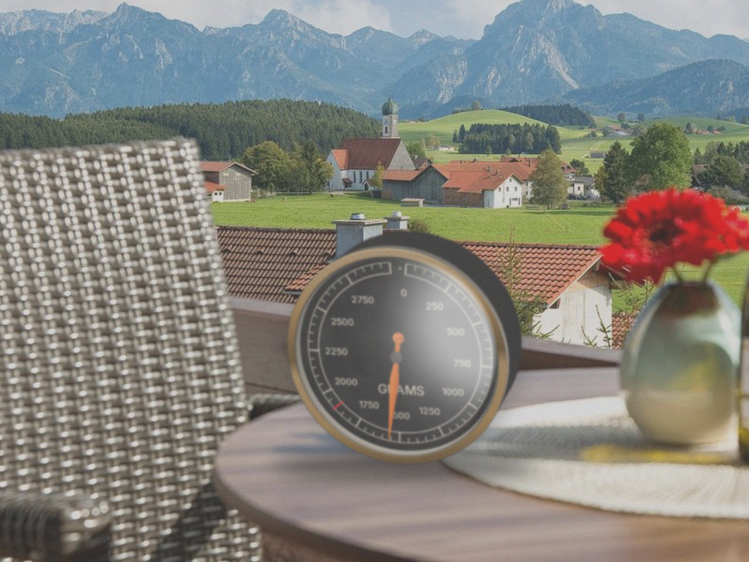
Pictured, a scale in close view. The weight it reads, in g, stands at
1550 g
